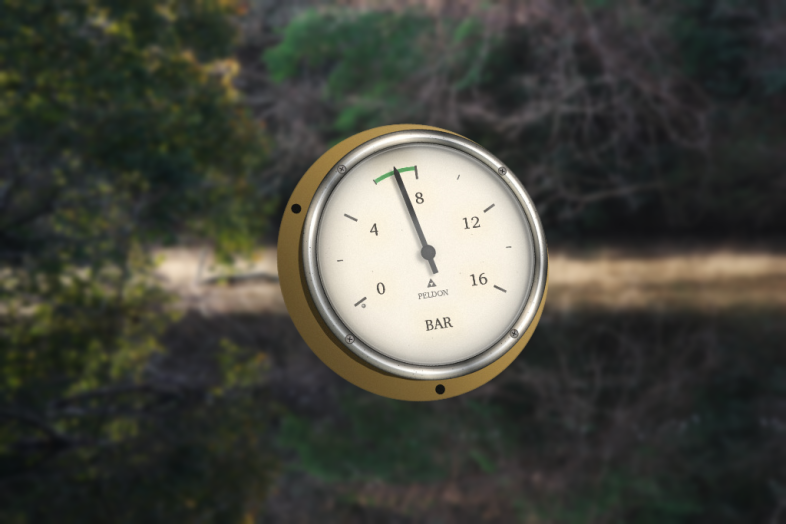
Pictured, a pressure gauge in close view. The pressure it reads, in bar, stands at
7 bar
